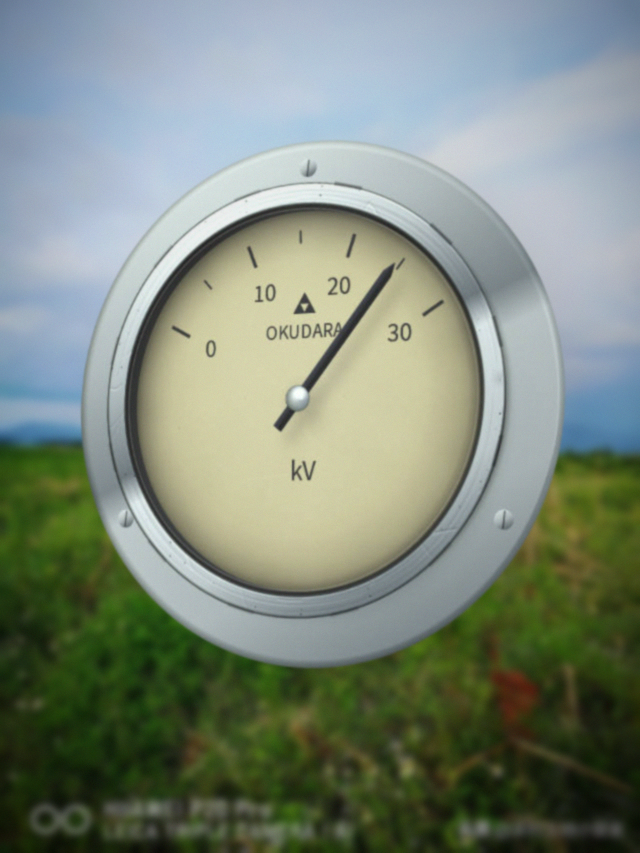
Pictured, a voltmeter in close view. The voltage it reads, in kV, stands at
25 kV
